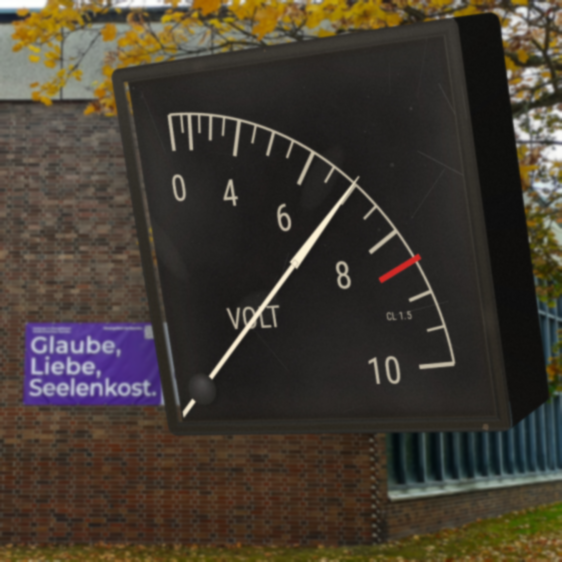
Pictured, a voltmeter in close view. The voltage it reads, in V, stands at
7 V
